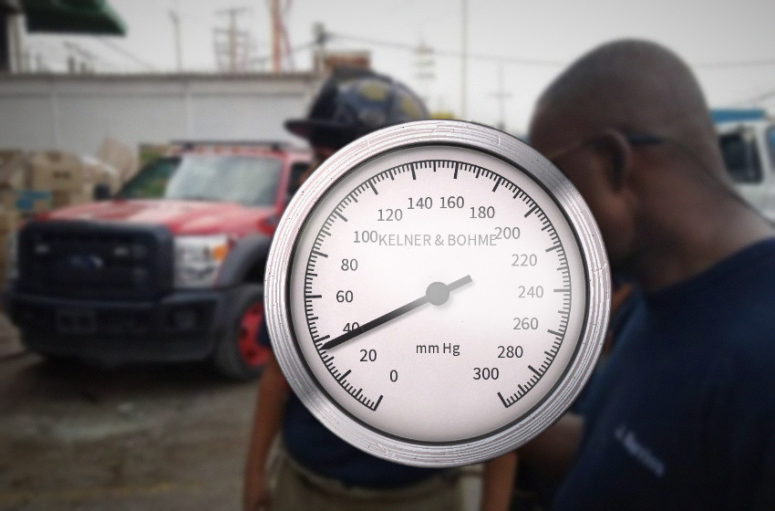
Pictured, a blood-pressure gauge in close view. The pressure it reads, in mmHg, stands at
36 mmHg
